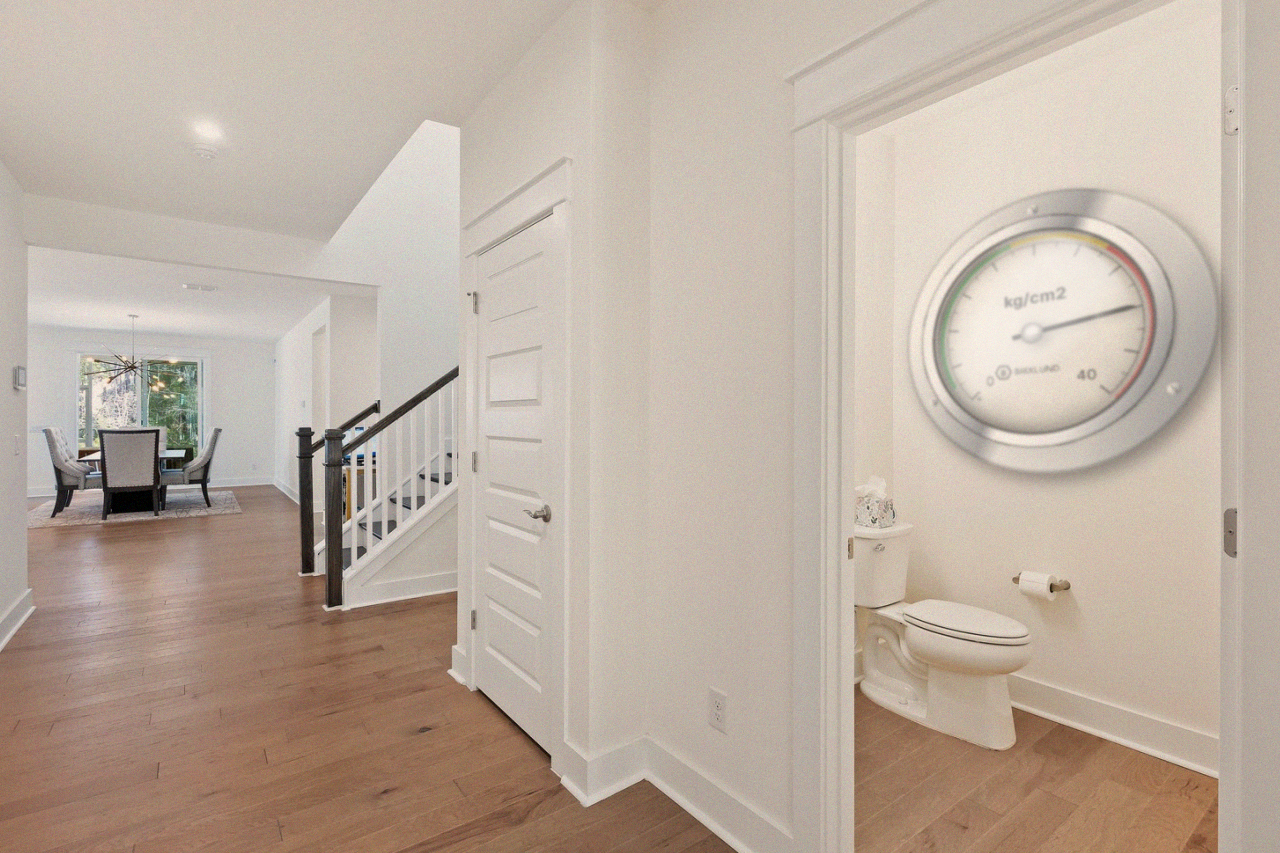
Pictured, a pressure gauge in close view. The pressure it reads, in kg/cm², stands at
32 kg/cm²
